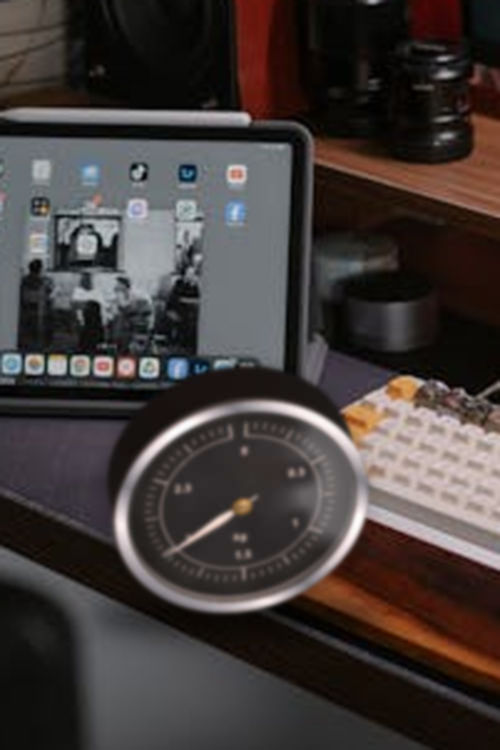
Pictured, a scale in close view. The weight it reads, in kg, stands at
2 kg
